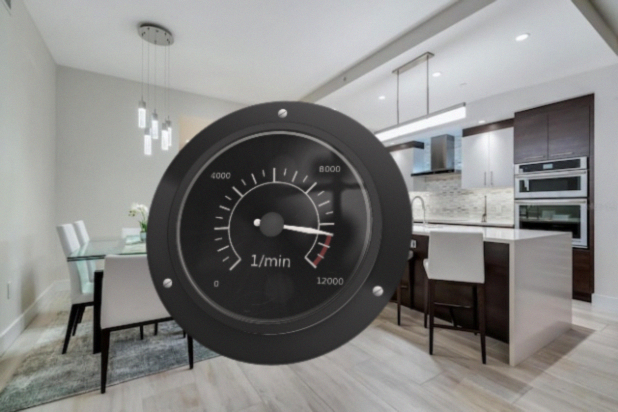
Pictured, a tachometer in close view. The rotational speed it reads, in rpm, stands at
10500 rpm
